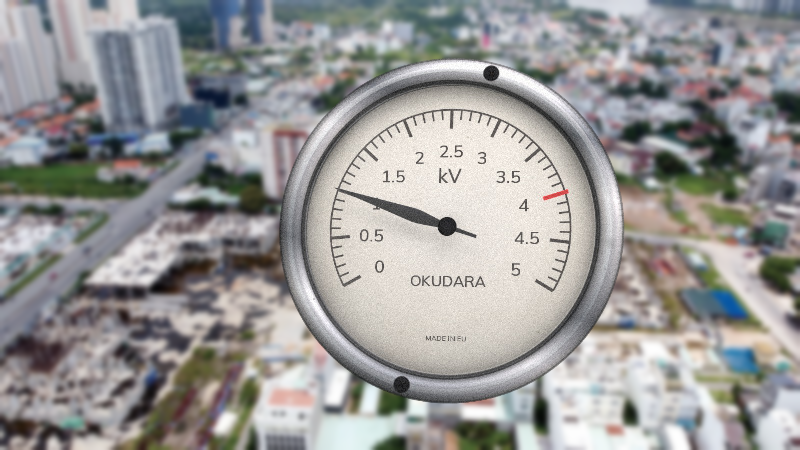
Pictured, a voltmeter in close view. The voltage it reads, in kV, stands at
1 kV
